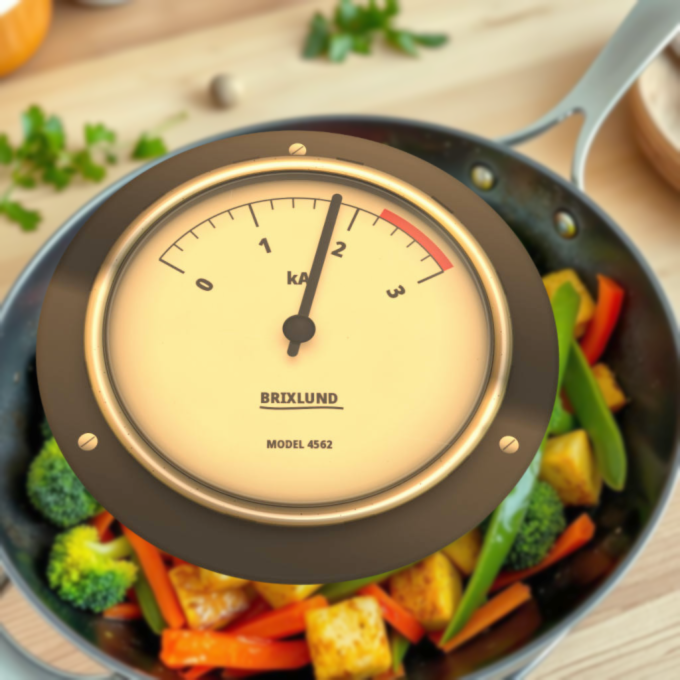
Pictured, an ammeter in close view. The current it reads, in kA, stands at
1.8 kA
